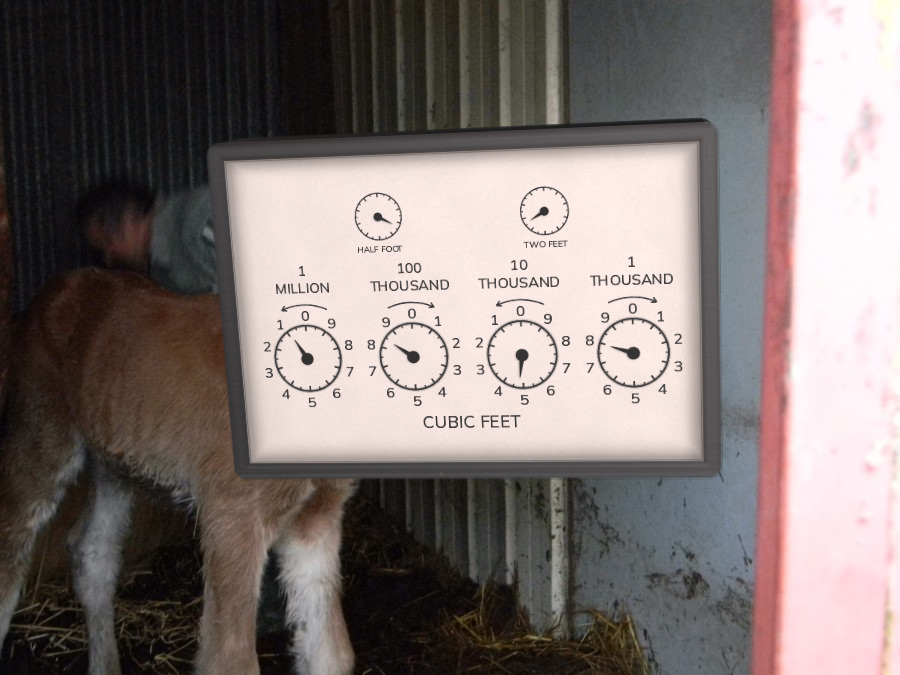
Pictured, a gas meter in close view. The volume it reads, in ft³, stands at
84800 ft³
